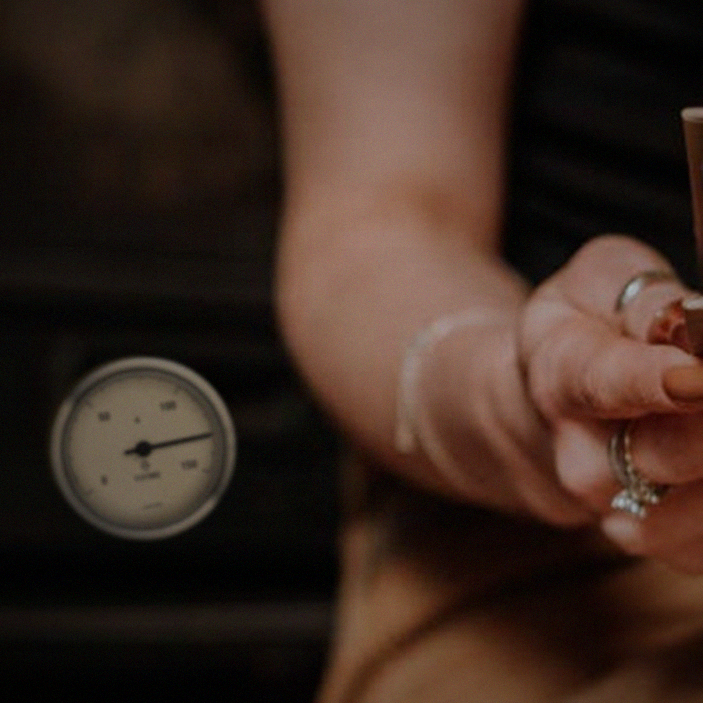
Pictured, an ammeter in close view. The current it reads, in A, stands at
130 A
